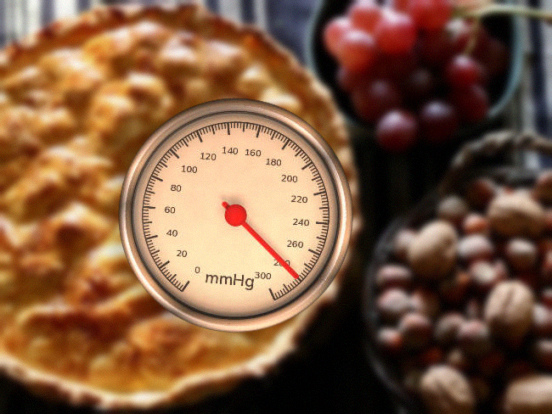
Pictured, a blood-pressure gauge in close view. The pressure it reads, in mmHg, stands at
280 mmHg
